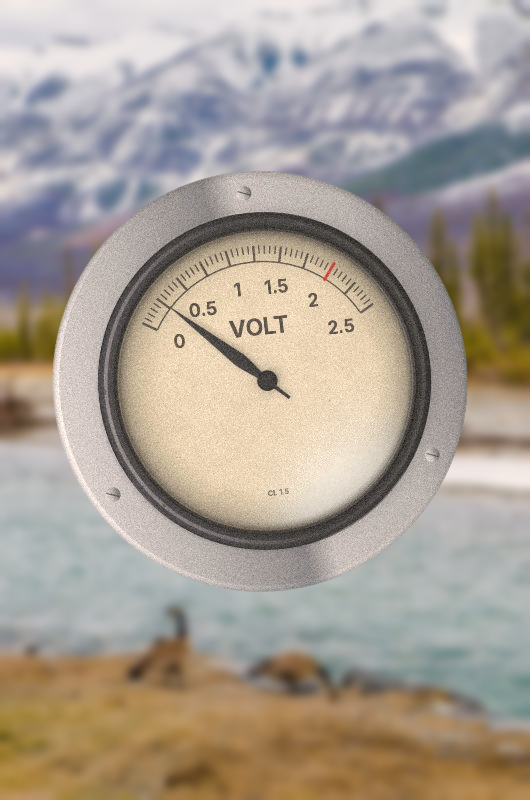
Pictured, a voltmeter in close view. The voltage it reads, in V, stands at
0.25 V
